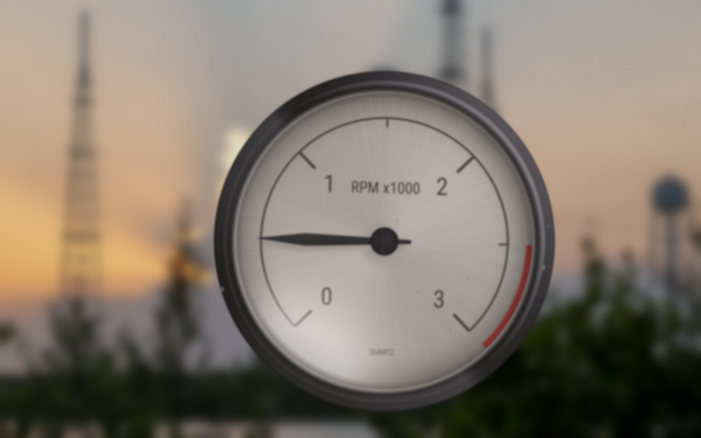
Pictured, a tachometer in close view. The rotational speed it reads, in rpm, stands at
500 rpm
